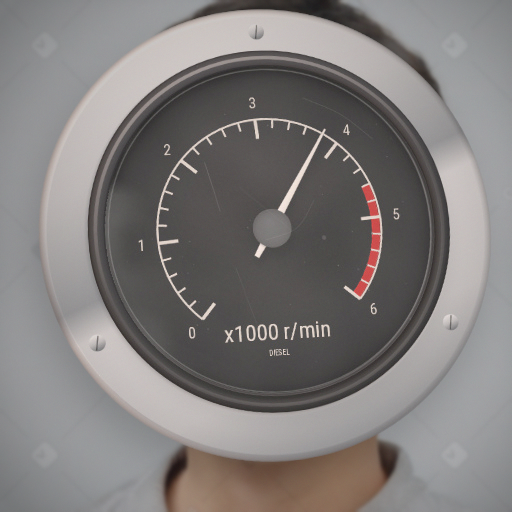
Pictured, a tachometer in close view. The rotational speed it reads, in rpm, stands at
3800 rpm
